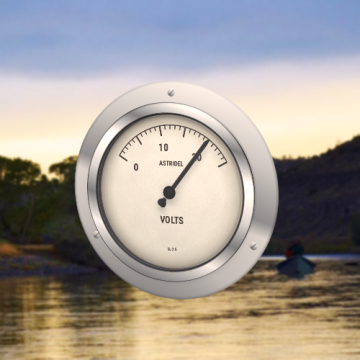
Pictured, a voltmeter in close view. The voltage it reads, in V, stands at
20 V
